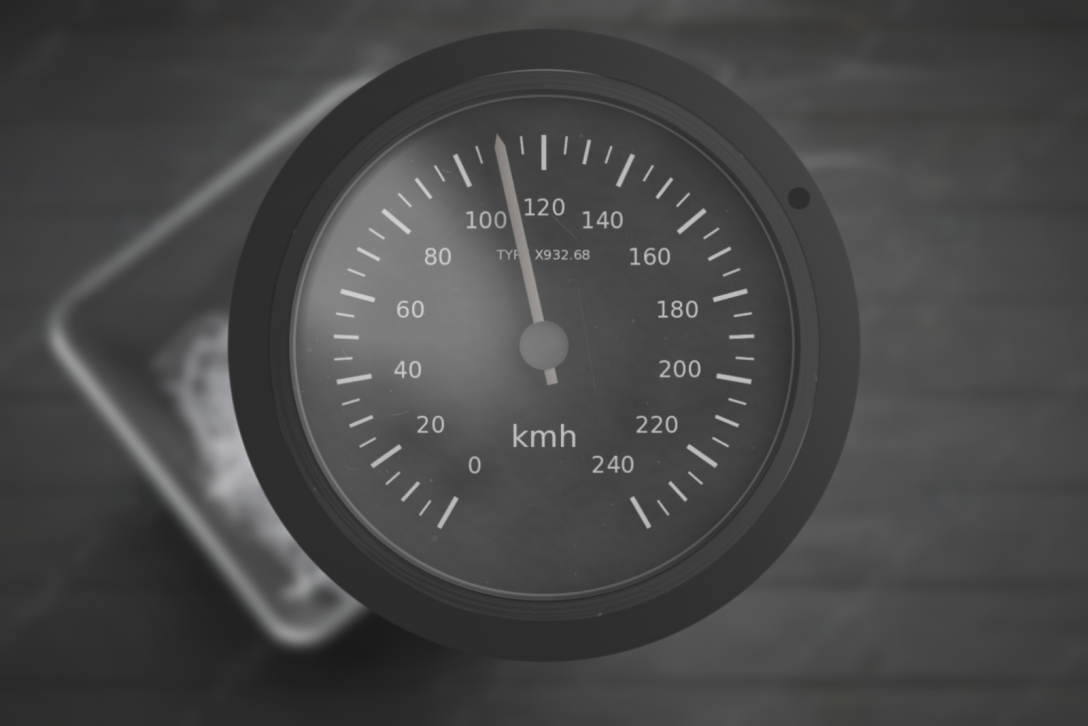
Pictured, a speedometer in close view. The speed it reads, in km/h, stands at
110 km/h
